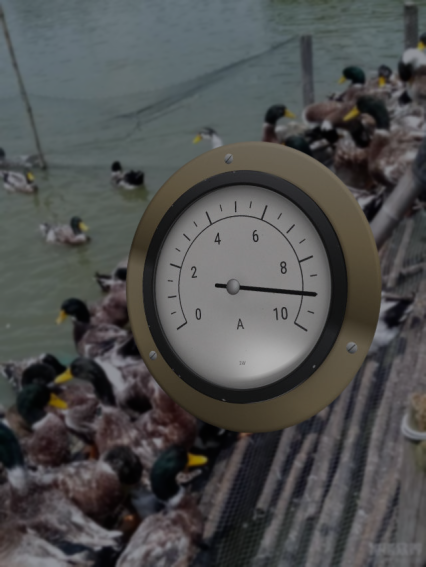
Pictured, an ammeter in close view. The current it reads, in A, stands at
9 A
